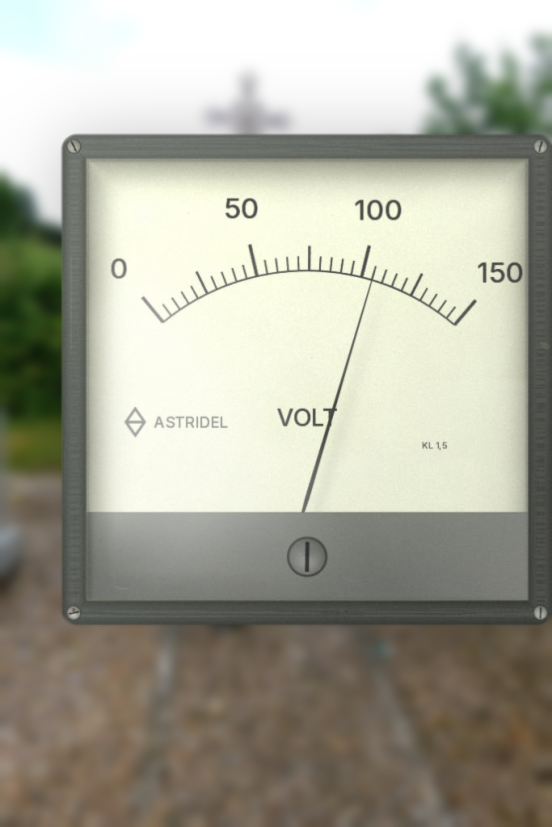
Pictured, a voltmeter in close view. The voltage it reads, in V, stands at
105 V
